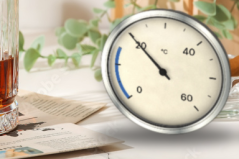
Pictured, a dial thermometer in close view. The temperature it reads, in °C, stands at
20 °C
